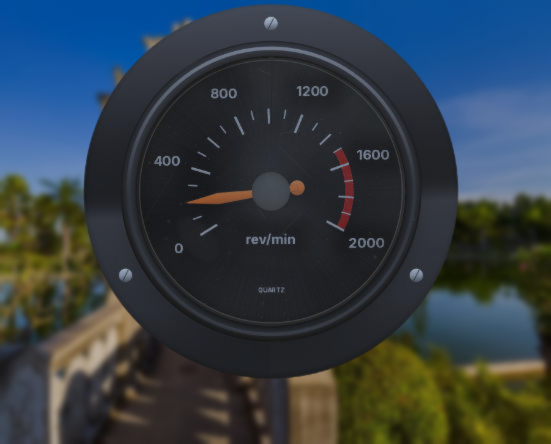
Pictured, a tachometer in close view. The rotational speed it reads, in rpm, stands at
200 rpm
